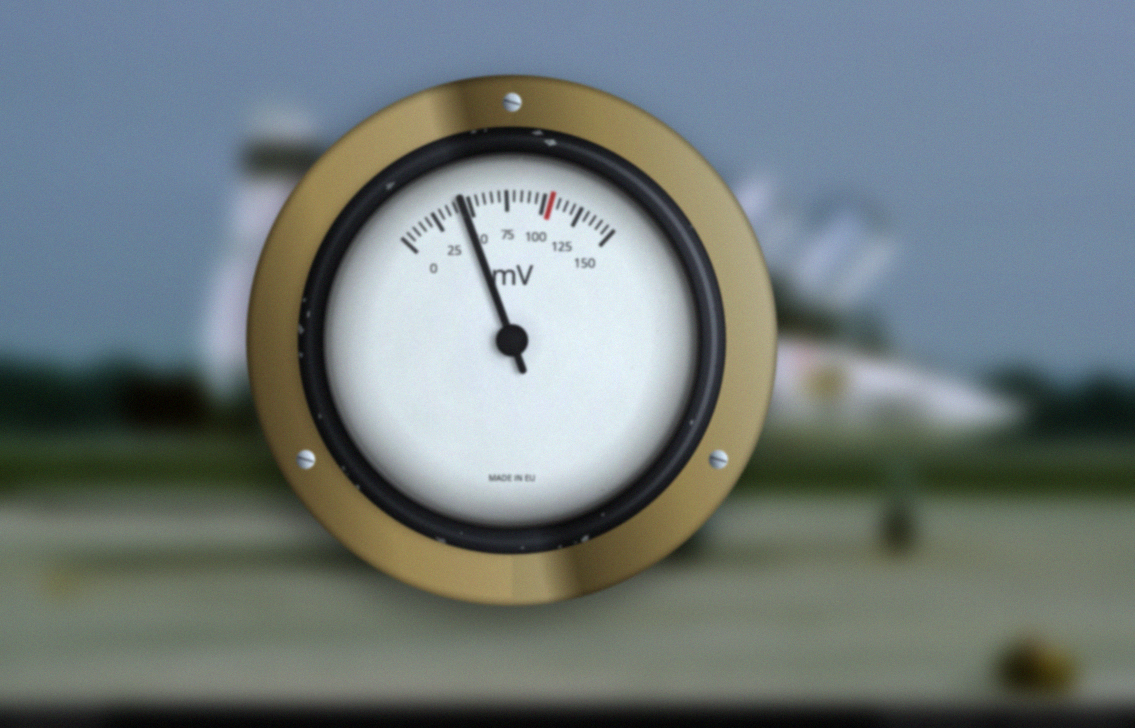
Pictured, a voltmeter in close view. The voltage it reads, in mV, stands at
45 mV
